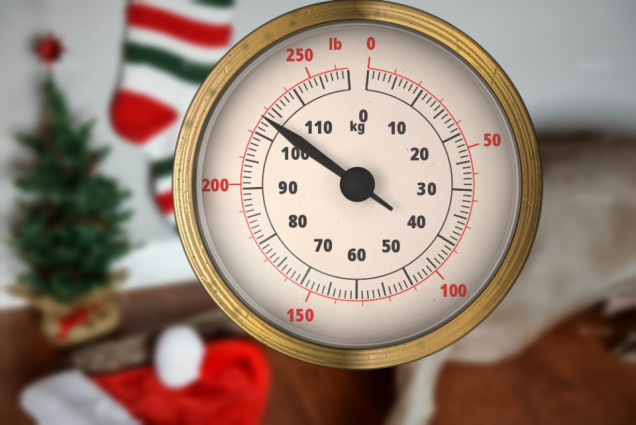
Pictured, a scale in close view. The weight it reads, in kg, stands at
103 kg
